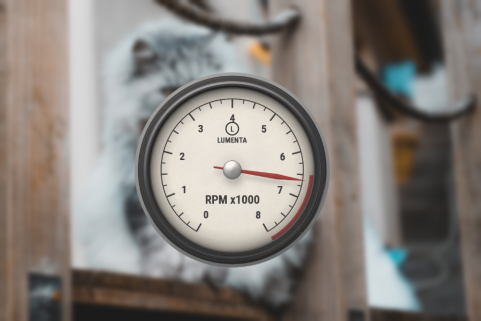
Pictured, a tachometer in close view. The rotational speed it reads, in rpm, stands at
6625 rpm
